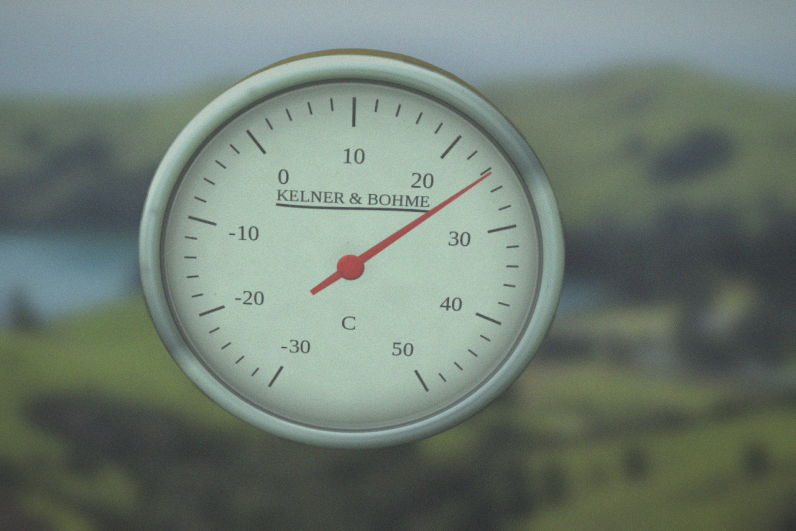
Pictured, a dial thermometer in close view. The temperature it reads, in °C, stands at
24 °C
